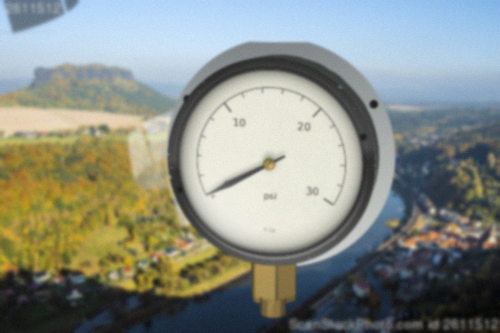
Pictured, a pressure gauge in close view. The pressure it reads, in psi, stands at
0 psi
